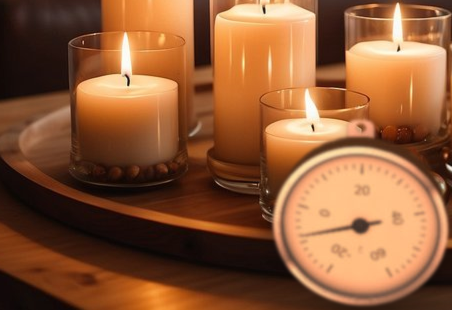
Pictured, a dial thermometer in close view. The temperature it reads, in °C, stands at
-8 °C
